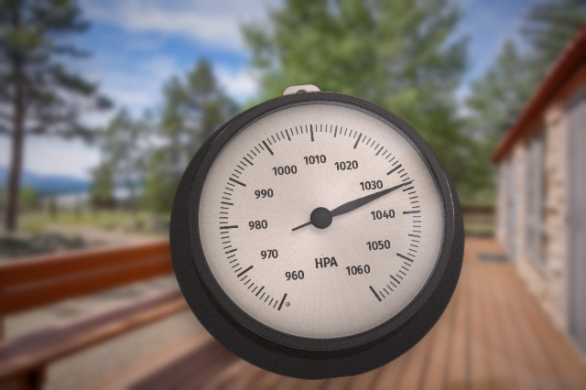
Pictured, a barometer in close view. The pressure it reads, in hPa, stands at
1034 hPa
